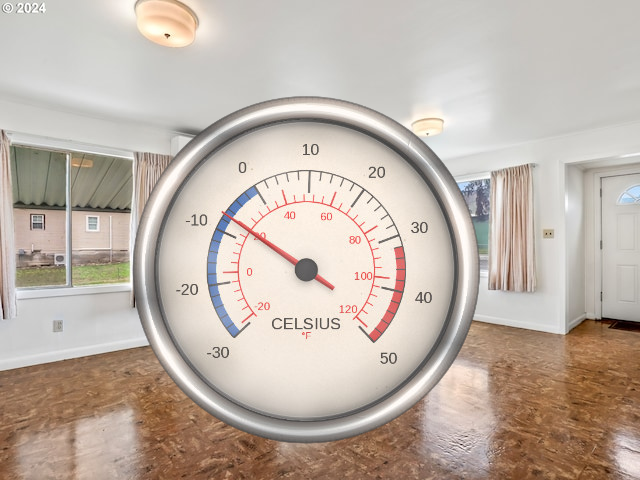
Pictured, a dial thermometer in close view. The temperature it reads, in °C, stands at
-7 °C
